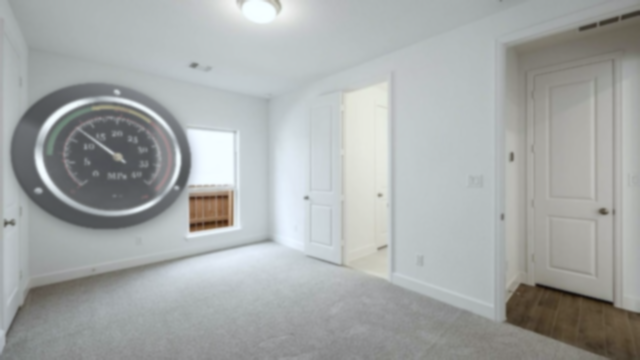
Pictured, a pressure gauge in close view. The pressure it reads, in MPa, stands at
12.5 MPa
